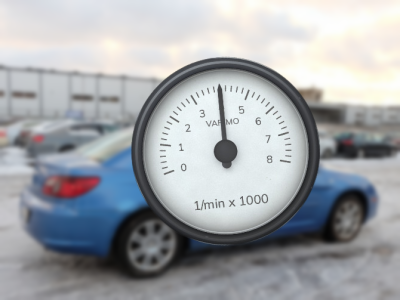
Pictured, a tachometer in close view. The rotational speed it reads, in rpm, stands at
4000 rpm
